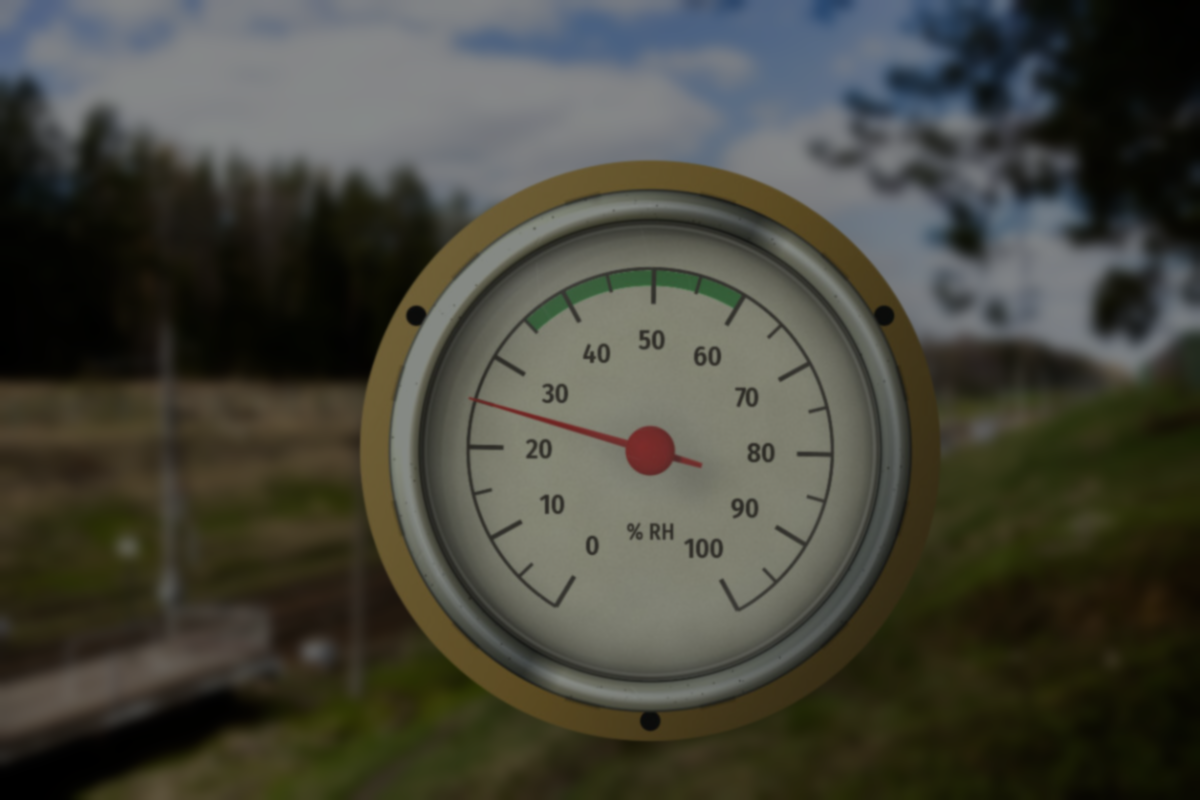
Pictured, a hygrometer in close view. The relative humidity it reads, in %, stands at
25 %
